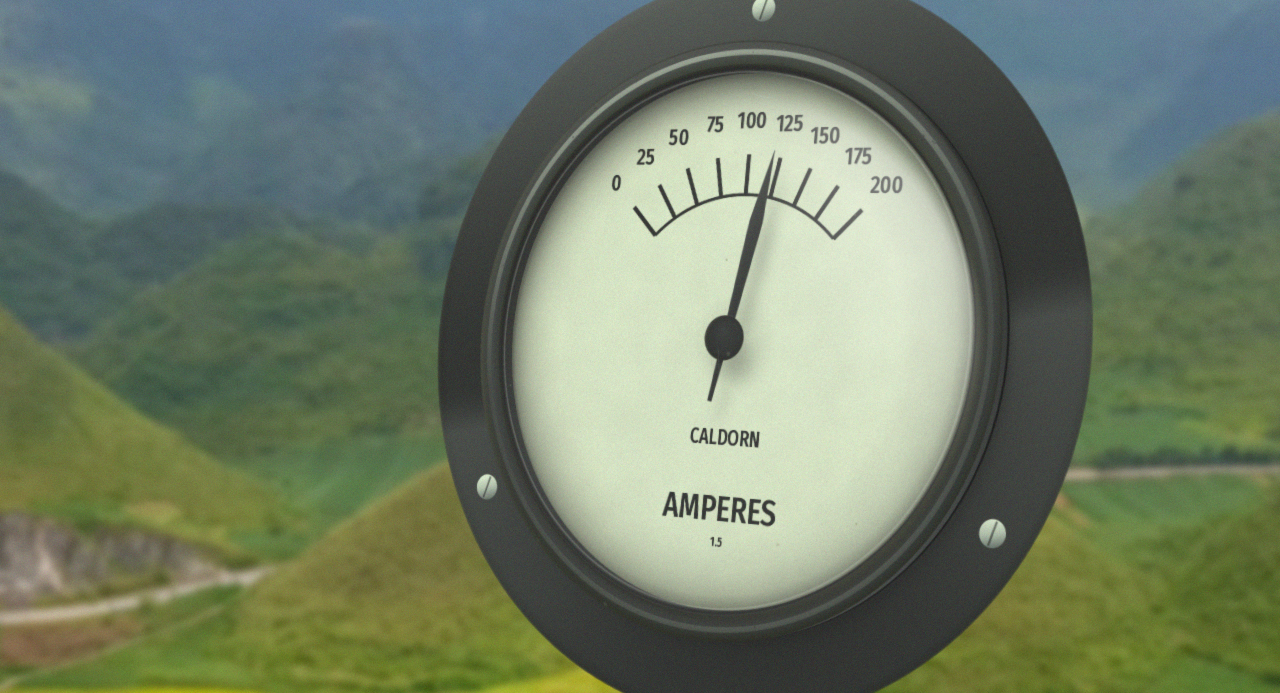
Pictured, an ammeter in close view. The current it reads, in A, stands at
125 A
